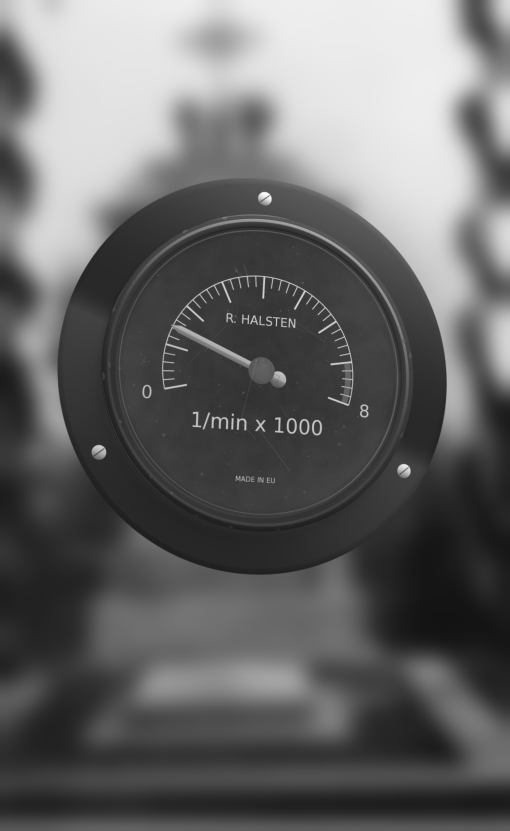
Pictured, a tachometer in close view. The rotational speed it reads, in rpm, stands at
1400 rpm
